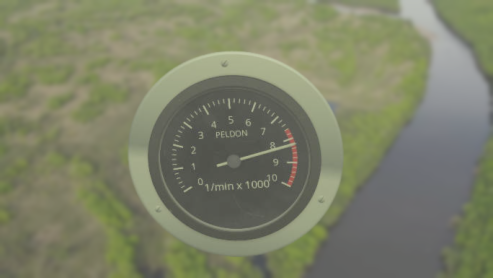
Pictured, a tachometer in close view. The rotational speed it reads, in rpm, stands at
8200 rpm
